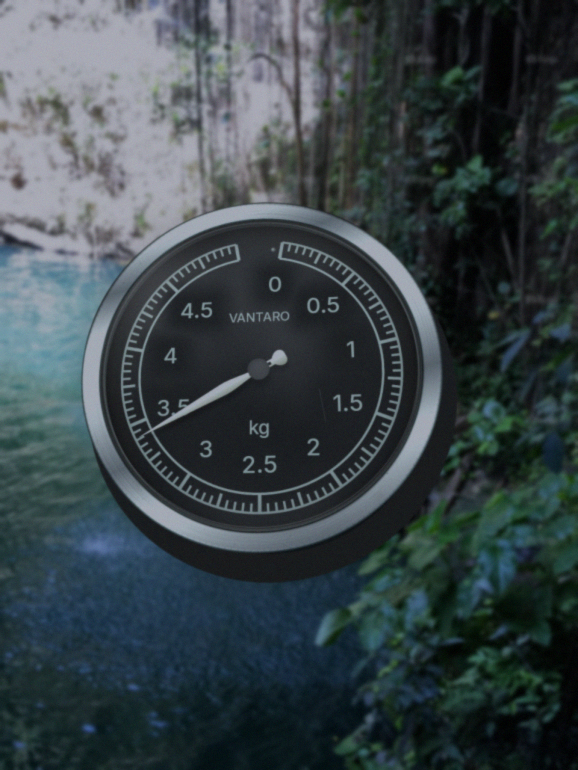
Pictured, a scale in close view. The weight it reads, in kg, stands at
3.4 kg
